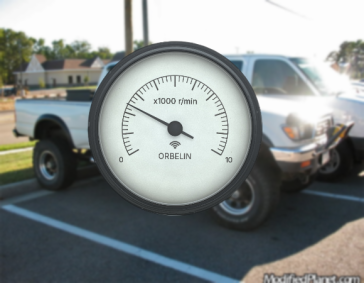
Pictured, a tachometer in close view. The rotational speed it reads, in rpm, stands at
2400 rpm
